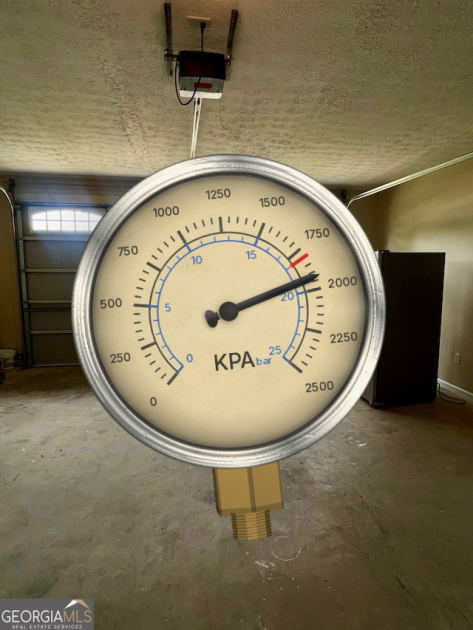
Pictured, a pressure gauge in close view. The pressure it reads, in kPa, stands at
1925 kPa
